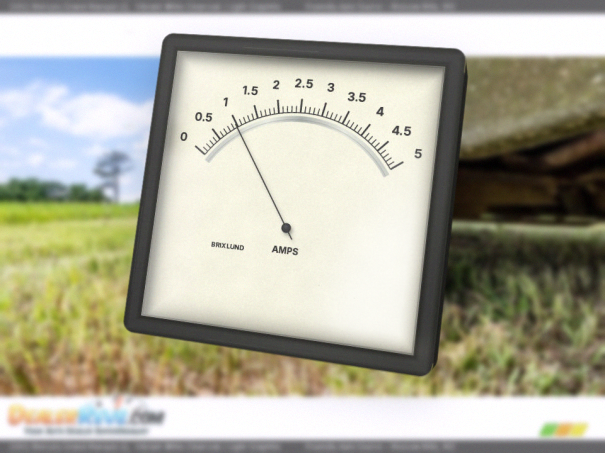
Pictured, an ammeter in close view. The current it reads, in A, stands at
1 A
